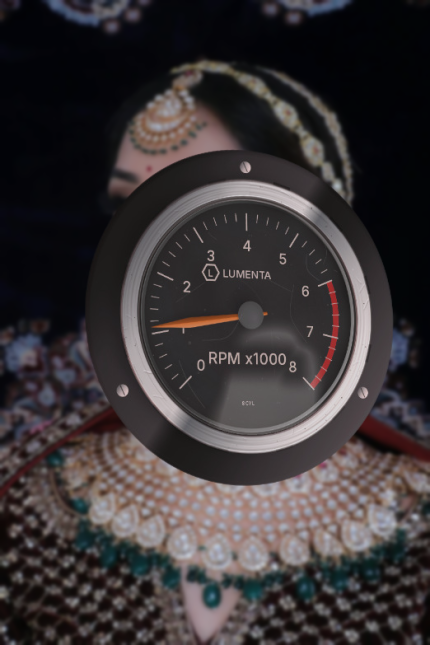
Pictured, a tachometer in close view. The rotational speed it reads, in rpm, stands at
1100 rpm
